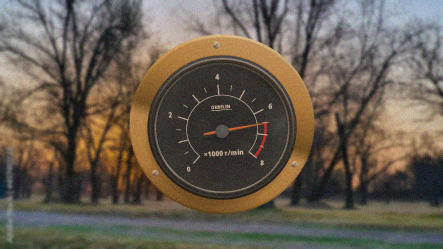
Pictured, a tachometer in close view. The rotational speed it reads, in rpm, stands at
6500 rpm
